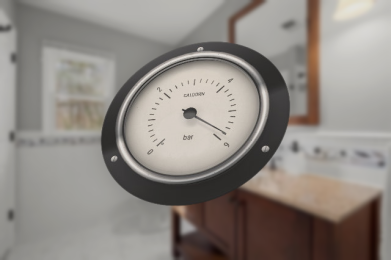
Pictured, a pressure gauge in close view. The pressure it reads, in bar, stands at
5.8 bar
